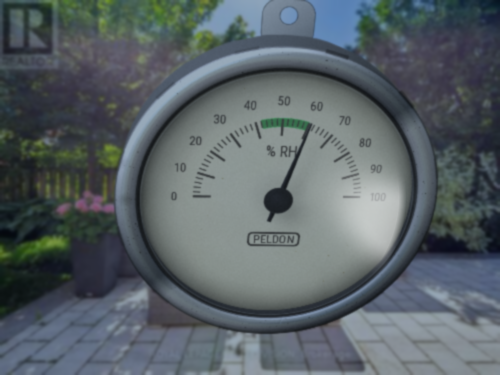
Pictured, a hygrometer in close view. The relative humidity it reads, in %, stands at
60 %
